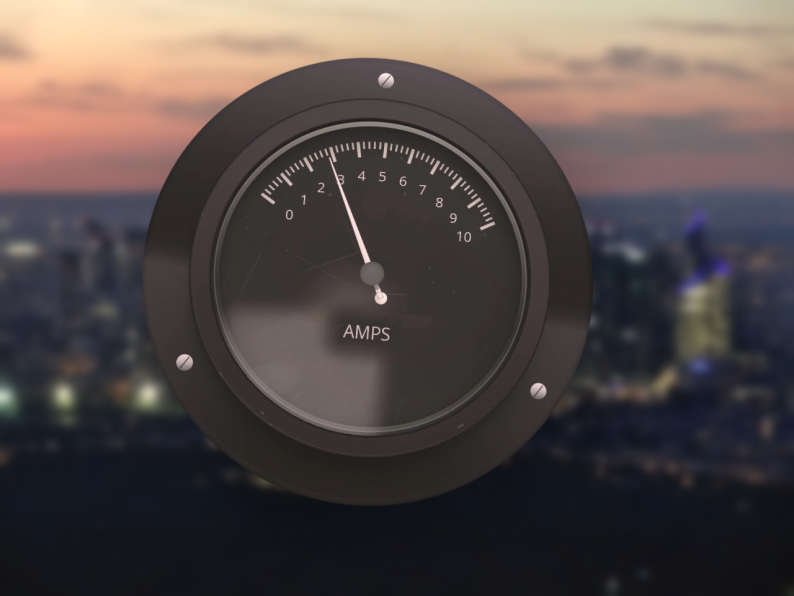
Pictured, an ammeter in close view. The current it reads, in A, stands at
2.8 A
